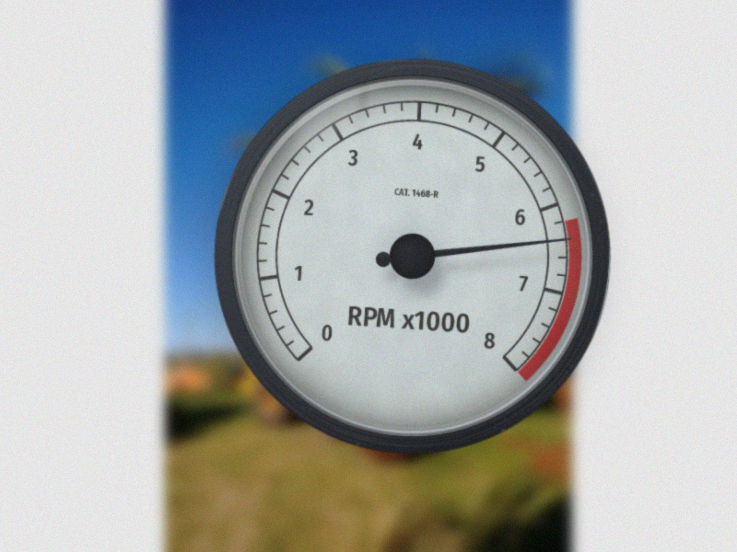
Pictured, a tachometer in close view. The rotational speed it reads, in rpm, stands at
6400 rpm
